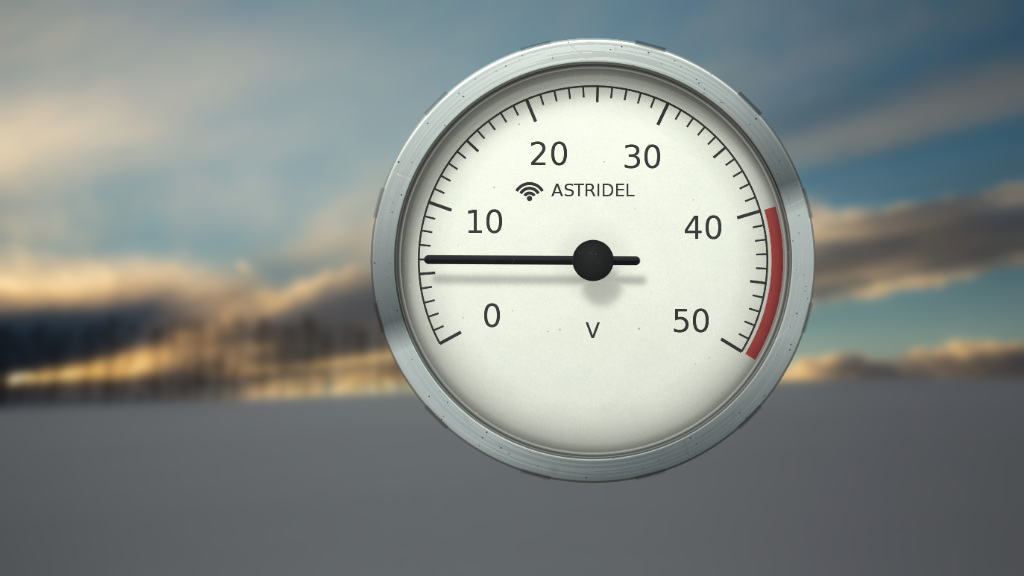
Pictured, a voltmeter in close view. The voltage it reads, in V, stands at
6 V
